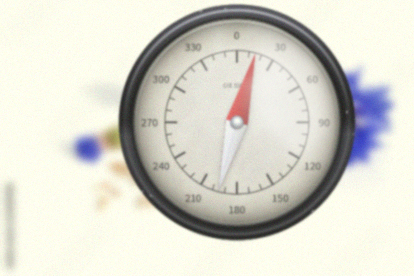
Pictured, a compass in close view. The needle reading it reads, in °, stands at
15 °
